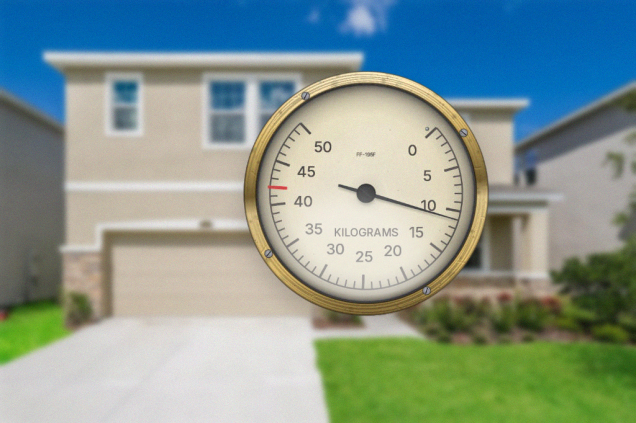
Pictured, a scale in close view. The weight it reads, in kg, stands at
11 kg
